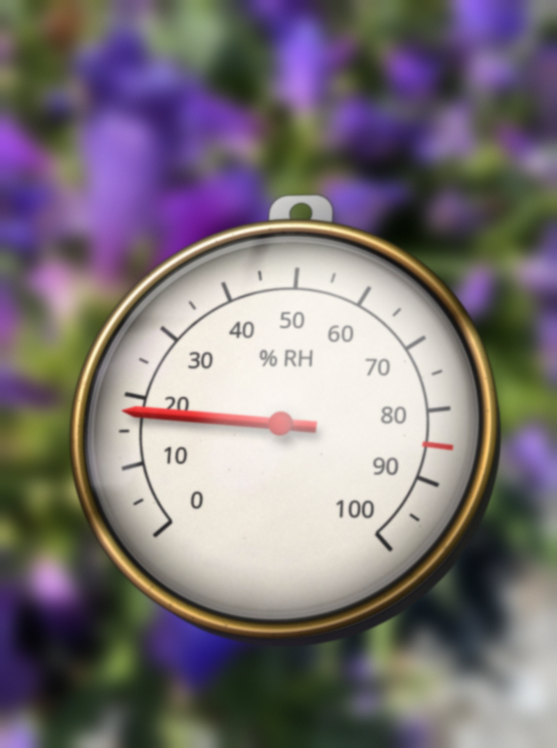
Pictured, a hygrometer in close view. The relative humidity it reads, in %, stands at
17.5 %
